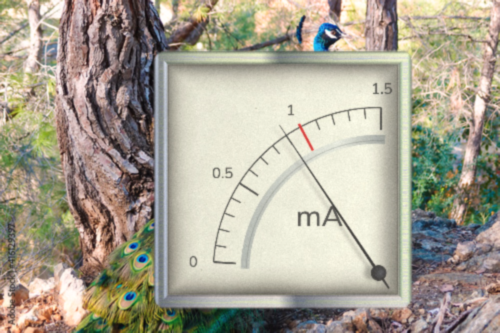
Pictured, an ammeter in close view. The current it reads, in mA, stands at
0.9 mA
